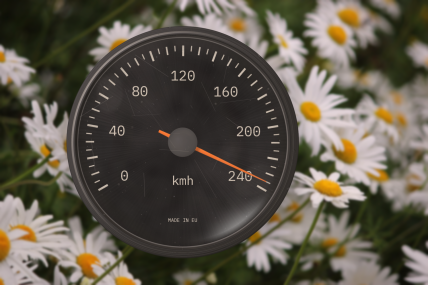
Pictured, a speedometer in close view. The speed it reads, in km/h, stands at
235 km/h
